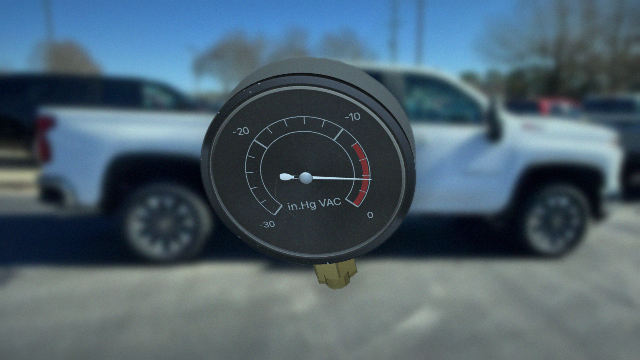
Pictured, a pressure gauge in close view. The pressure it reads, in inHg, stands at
-4 inHg
